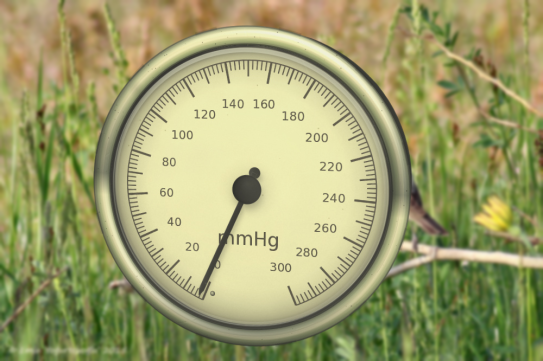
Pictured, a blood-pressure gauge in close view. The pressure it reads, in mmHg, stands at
2 mmHg
